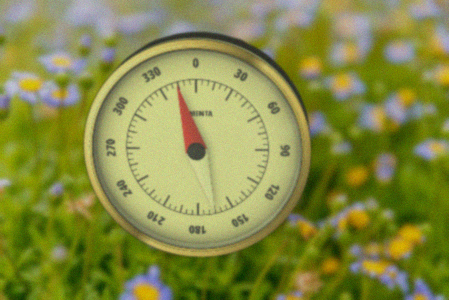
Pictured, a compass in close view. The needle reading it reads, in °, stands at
345 °
